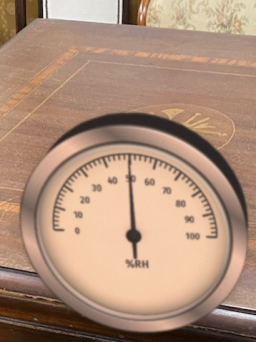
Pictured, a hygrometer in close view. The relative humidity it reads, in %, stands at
50 %
